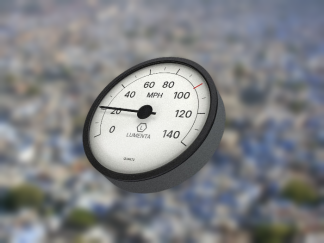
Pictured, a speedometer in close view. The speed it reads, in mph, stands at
20 mph
